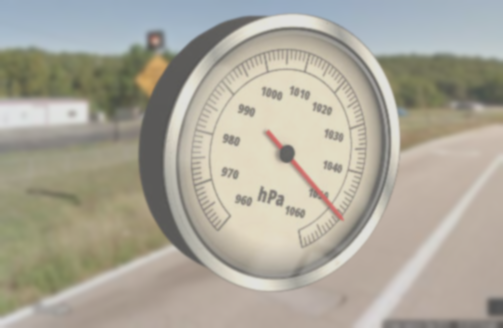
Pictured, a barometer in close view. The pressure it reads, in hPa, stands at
1050 hPa
